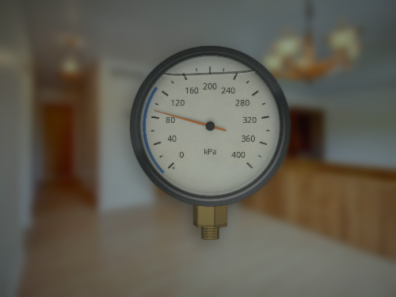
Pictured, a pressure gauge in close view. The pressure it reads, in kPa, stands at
90 kPa
